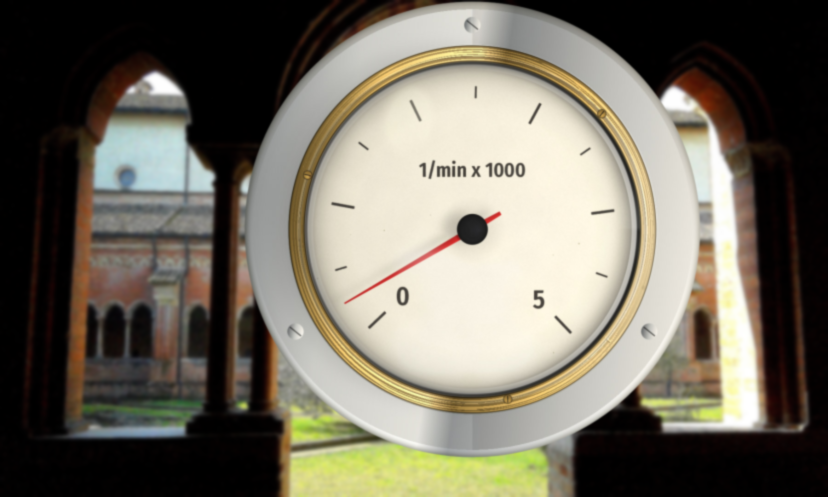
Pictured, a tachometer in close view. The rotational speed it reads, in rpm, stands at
250 rpm
